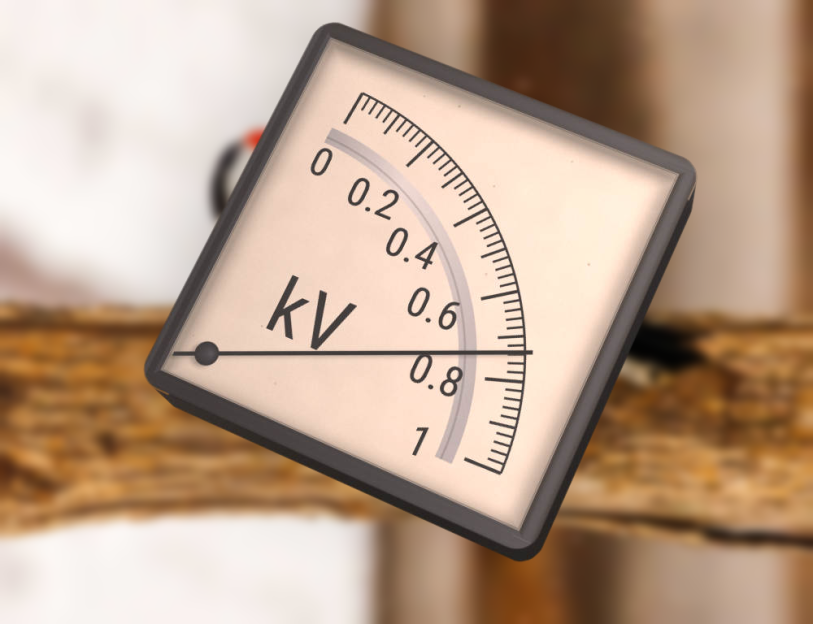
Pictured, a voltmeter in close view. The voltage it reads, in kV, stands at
0.74 kV
